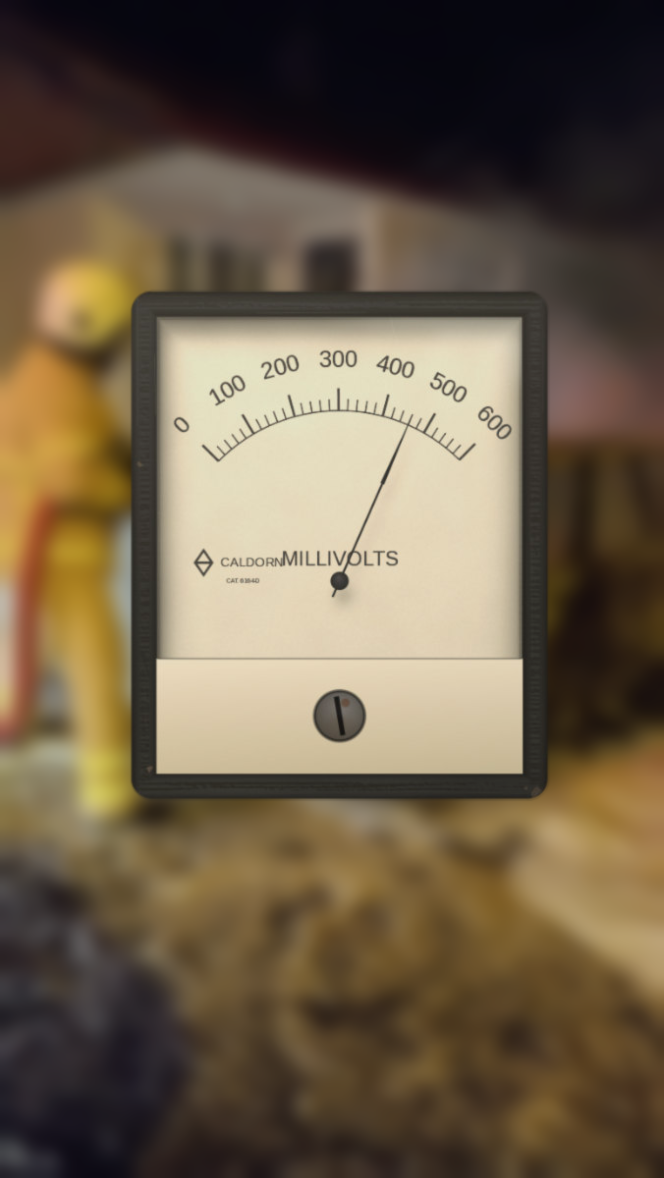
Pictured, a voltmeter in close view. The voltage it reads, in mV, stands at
460 mV
